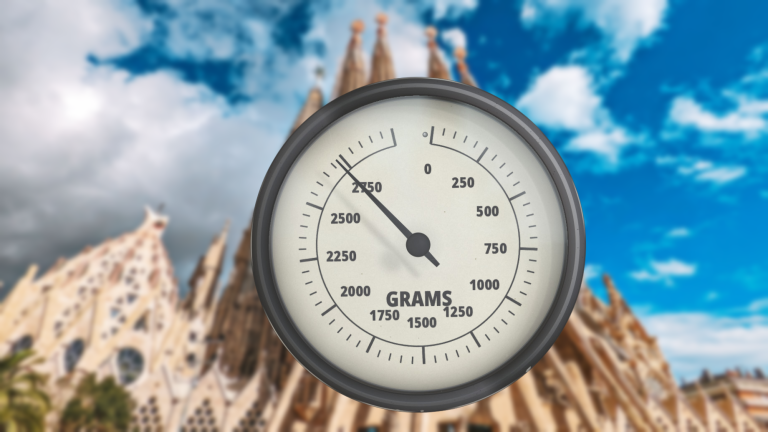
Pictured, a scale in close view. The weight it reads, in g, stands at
2725 g
